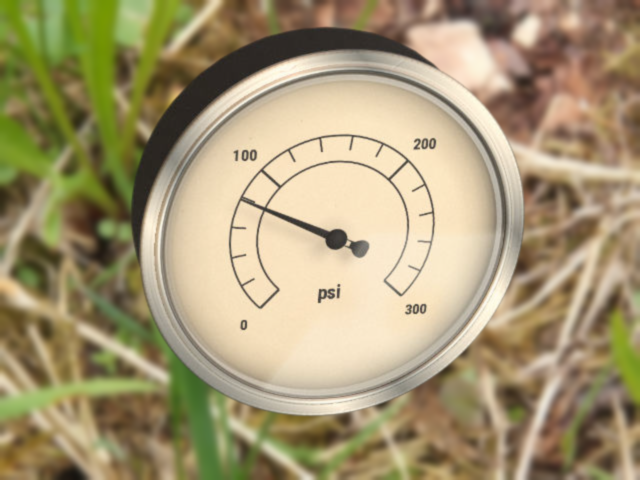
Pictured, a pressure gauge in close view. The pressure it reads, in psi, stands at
80 psi
